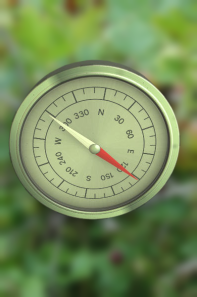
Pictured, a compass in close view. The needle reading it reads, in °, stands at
120 °
